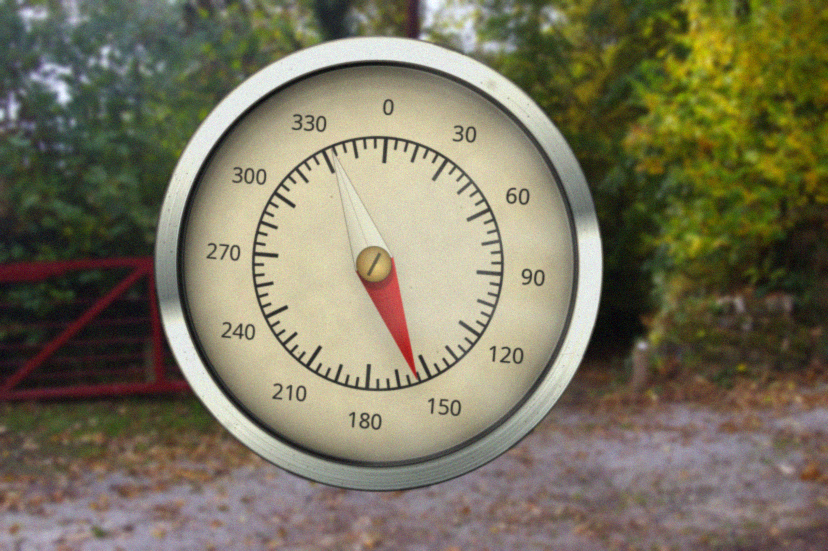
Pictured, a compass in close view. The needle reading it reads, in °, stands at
155 °
